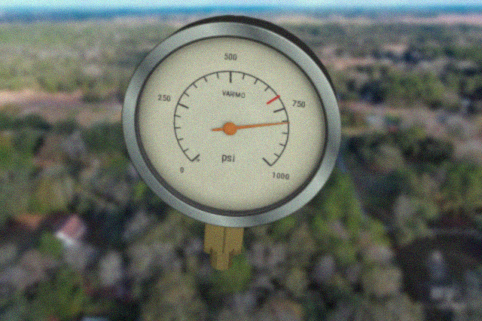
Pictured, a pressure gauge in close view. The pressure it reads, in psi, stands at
800 psi
